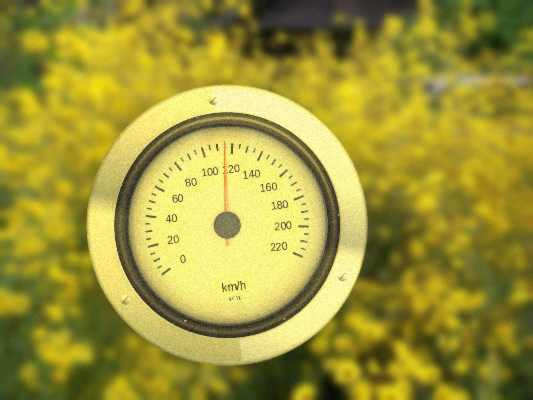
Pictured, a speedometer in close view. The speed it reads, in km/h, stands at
115 km/h
